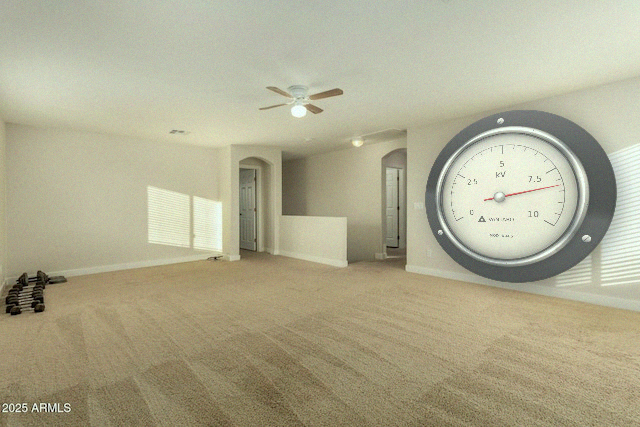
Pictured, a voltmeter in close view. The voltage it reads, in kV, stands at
8.25 kV
